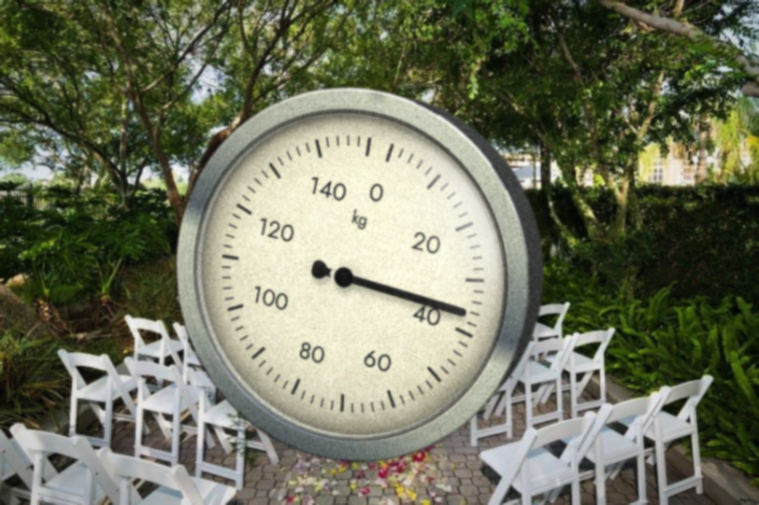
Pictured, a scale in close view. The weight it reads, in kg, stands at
36 kg
